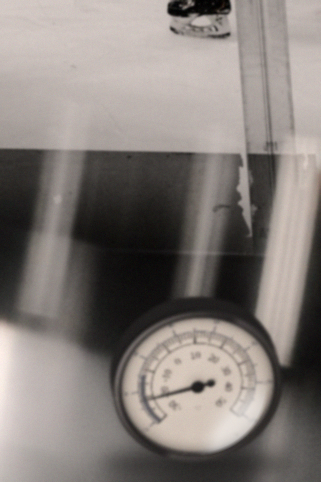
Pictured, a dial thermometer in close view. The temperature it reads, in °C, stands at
-20 °C
